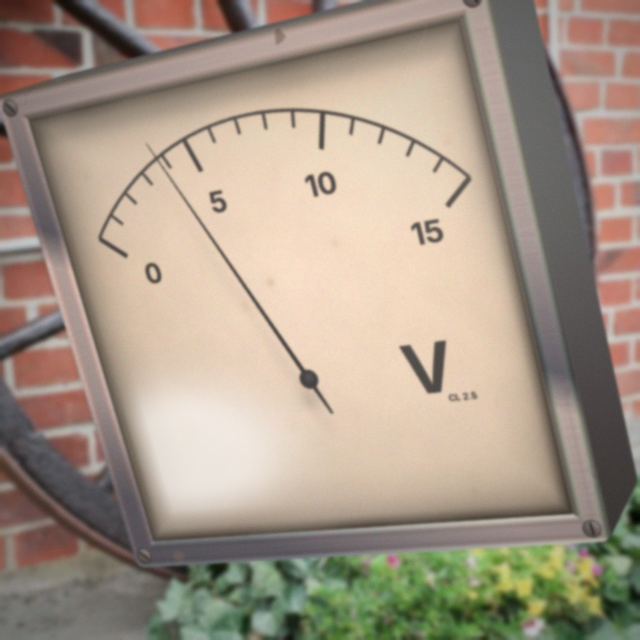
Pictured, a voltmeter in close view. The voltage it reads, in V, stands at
4 V
